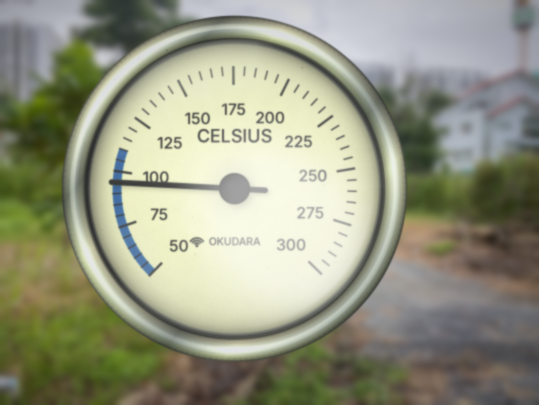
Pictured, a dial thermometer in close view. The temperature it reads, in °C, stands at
95 °C
